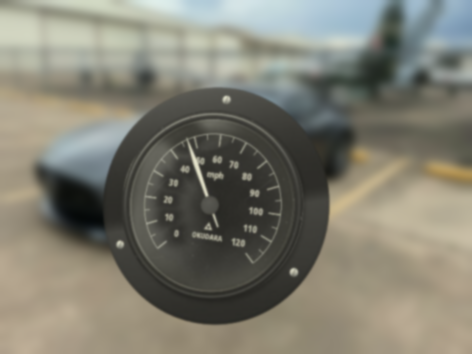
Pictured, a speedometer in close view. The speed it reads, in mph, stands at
47.5 mph
